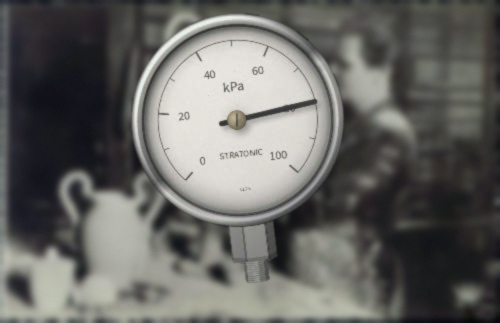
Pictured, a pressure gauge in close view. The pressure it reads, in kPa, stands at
80 kPa
